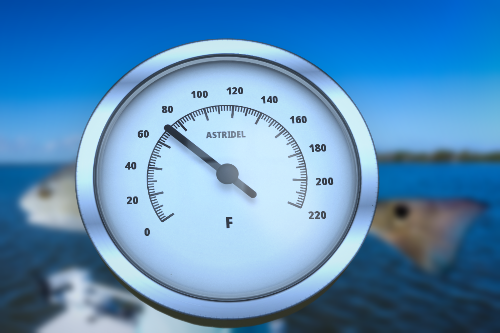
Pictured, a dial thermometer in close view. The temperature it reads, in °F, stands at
70 °F
